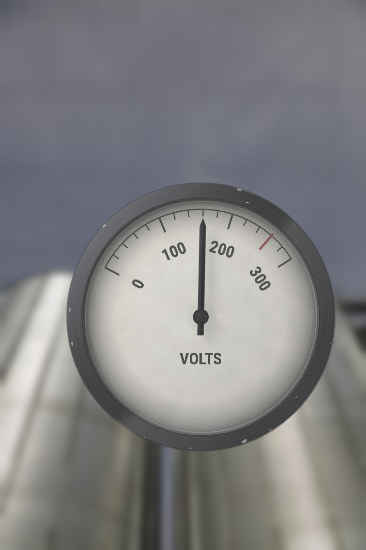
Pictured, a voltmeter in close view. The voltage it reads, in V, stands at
160 V
